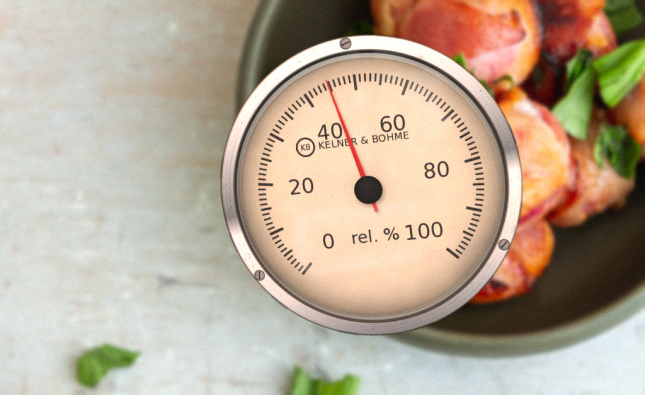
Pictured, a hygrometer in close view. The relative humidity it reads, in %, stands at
45 %
